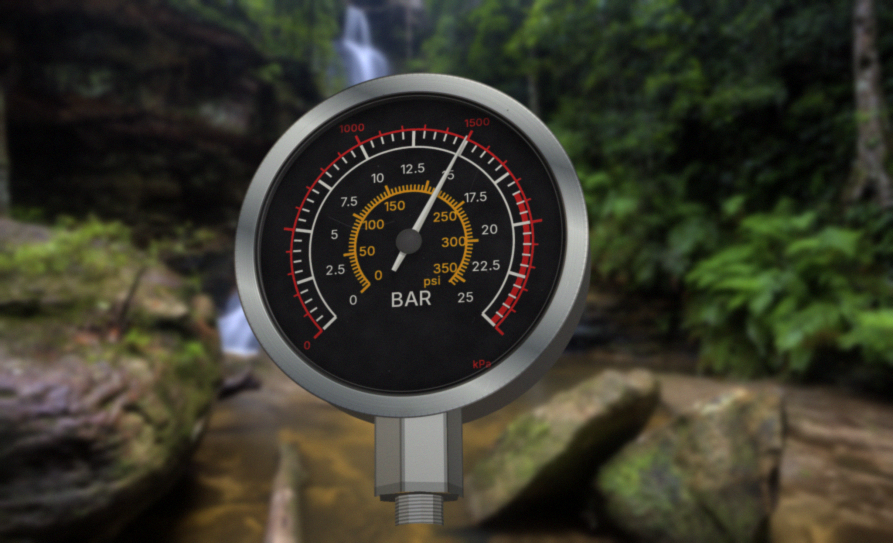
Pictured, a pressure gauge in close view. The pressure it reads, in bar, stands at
15 bar
